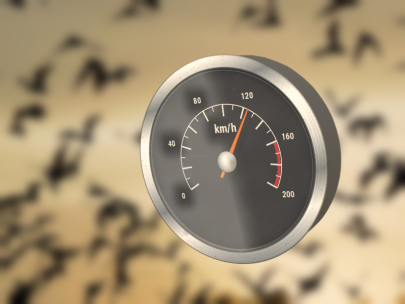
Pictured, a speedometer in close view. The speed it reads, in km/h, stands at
125 km/h
